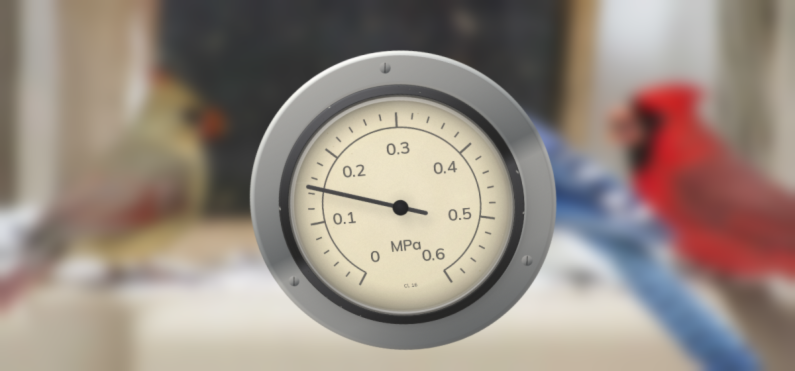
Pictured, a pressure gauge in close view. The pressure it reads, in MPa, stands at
0.15 MPa
